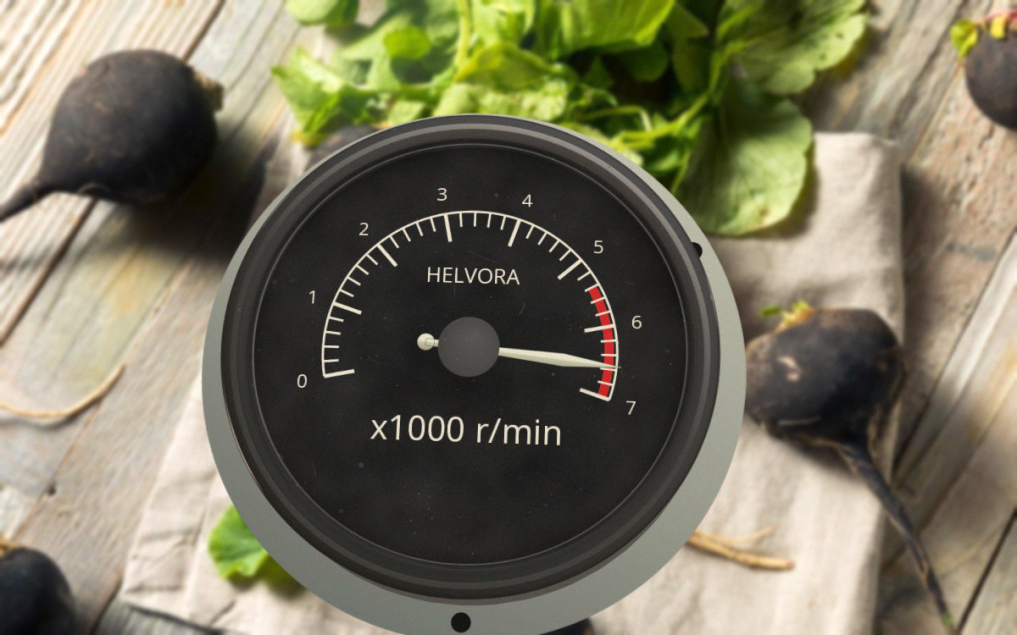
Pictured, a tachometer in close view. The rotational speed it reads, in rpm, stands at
6600 rpm
